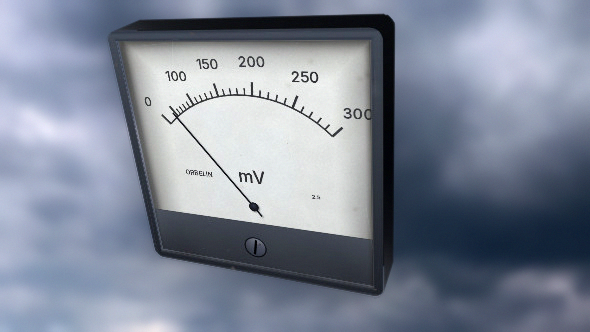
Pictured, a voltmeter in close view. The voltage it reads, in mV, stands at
50 mV
